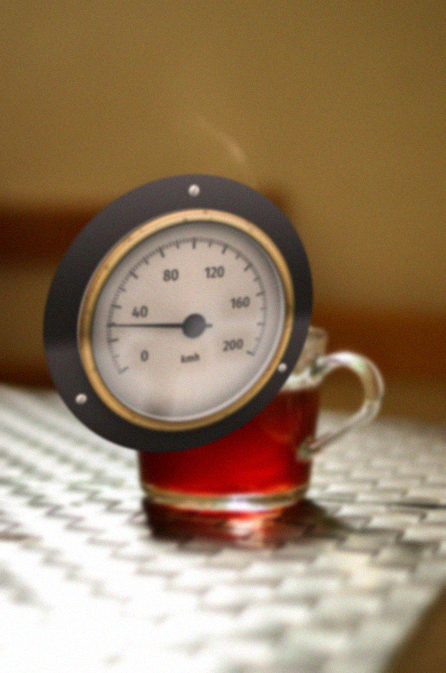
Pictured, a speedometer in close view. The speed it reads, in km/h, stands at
30 km/h
